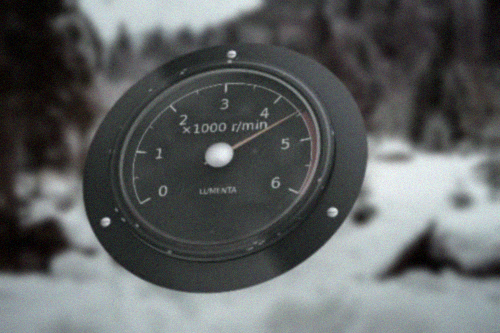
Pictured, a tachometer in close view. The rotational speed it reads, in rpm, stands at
4500 rpm
